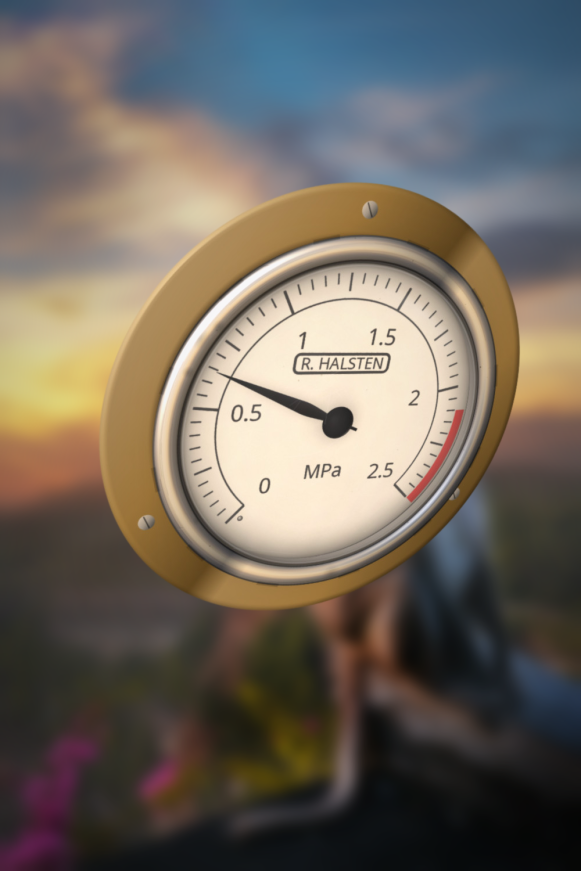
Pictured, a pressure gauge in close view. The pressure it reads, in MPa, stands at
0.65 MPa
